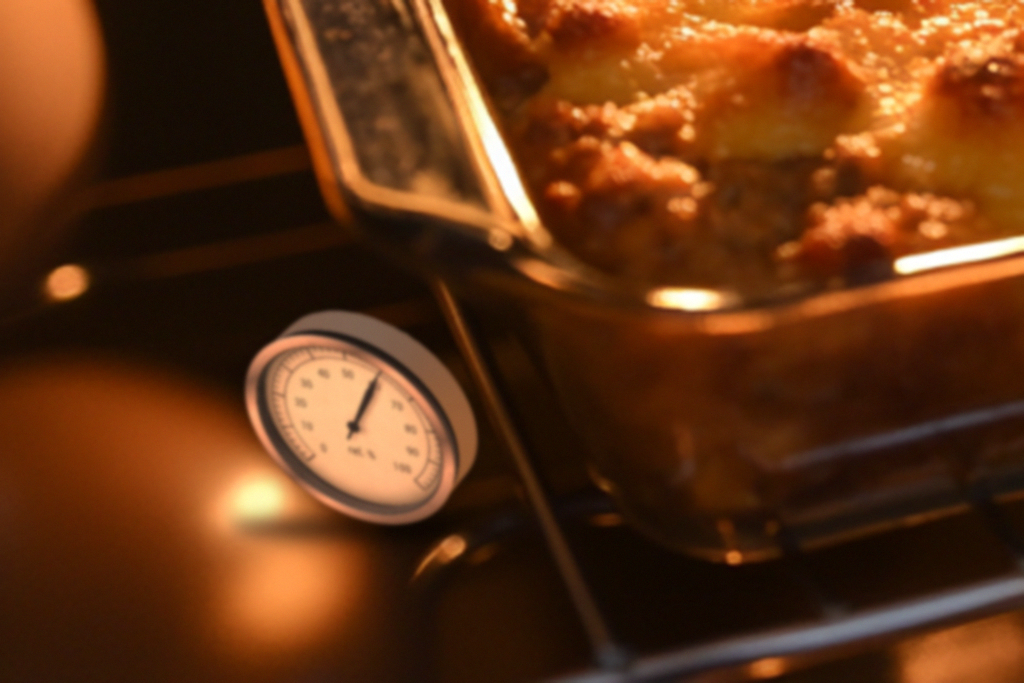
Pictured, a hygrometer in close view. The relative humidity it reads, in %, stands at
60 %
